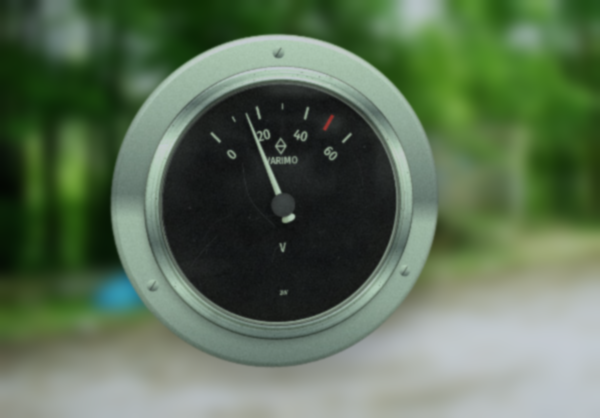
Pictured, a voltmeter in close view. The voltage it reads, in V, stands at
15 V
